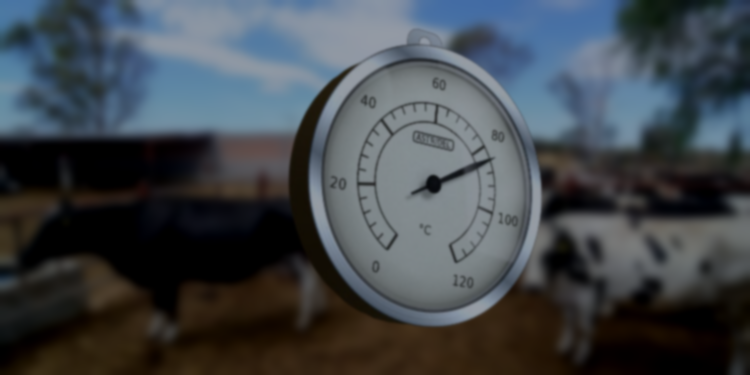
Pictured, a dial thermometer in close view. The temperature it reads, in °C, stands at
84 °C
